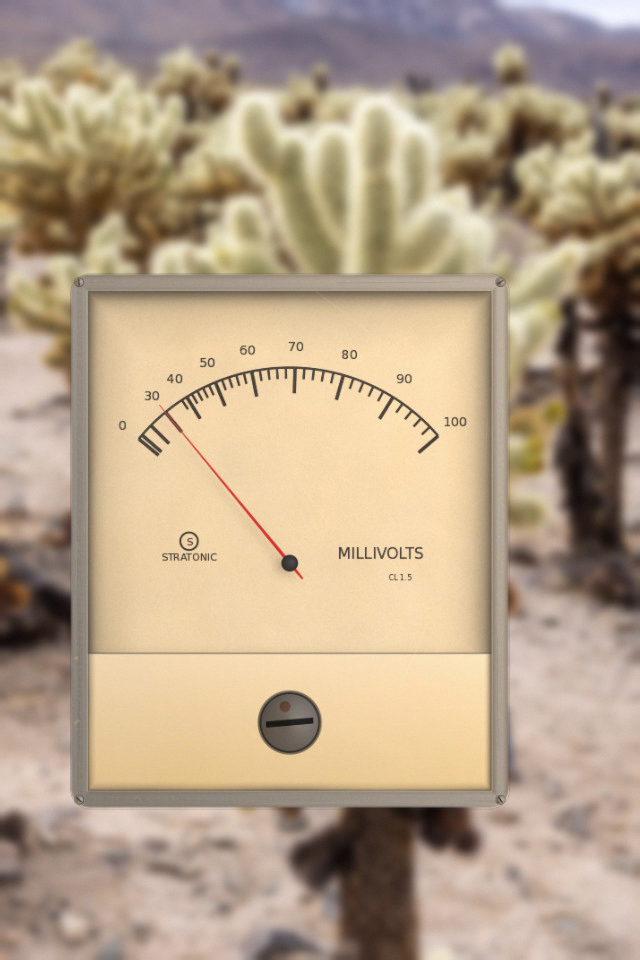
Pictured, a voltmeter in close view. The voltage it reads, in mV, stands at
30 mV
